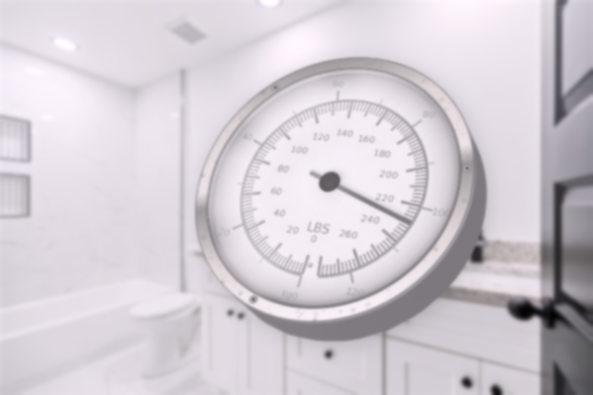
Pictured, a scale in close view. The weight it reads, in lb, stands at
230 lb
